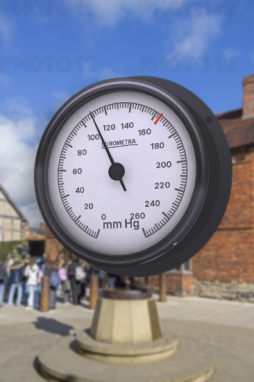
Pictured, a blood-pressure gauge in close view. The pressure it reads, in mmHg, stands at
110 mmHg
